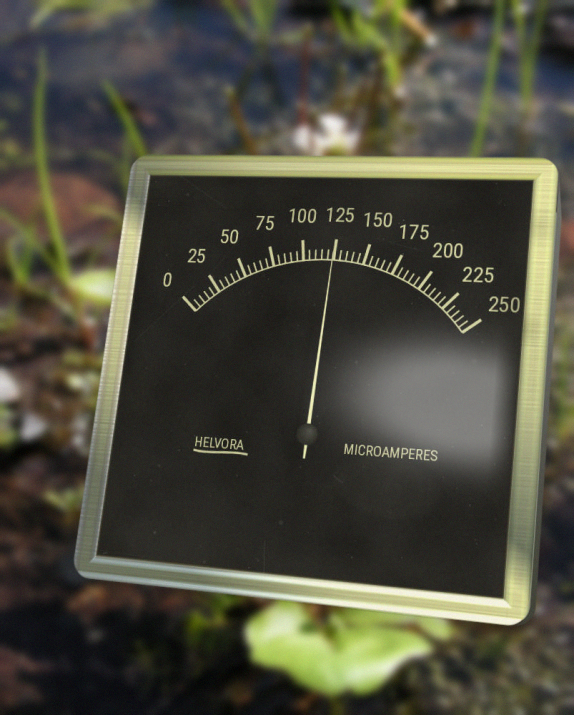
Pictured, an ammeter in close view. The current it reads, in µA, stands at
125 µA
